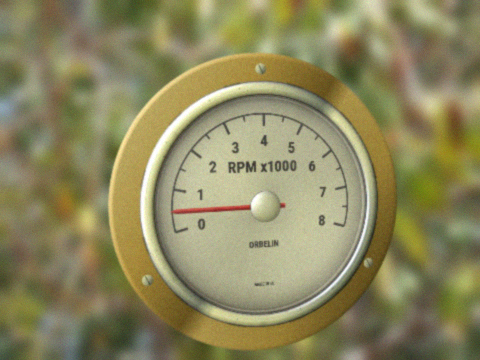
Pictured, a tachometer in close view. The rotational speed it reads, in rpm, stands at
500 rpm
